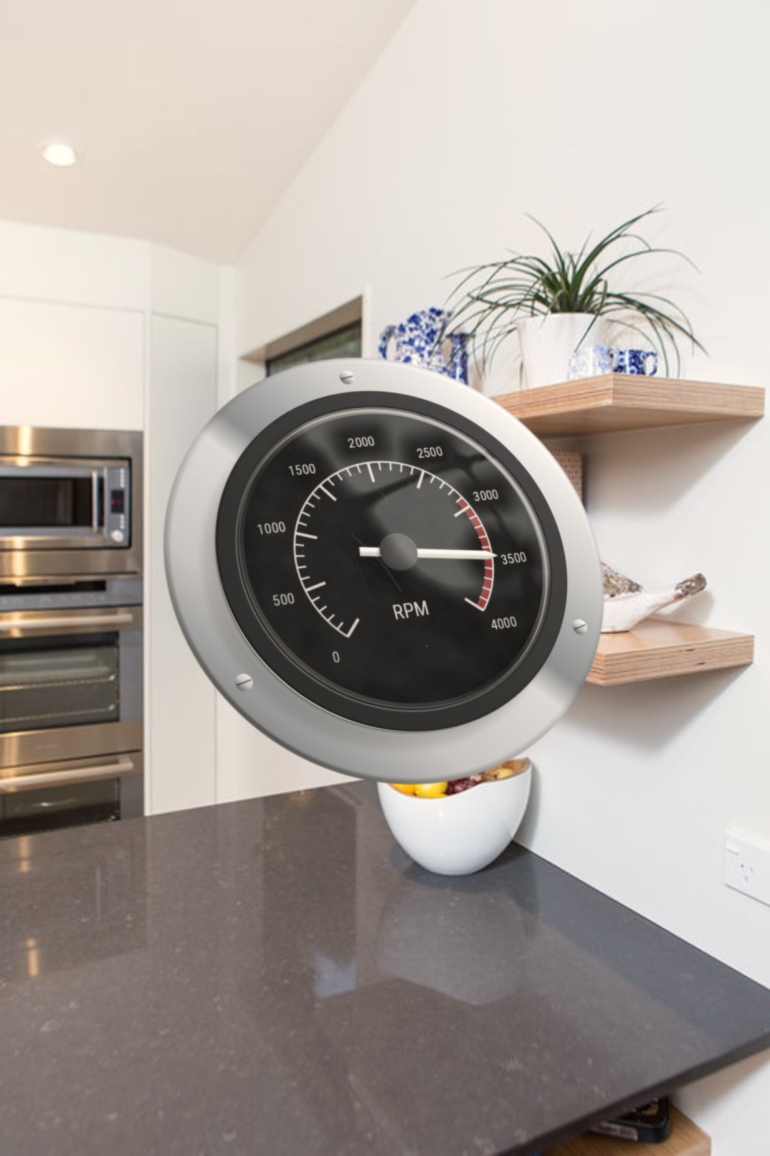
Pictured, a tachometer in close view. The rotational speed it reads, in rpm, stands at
3500 rpm
